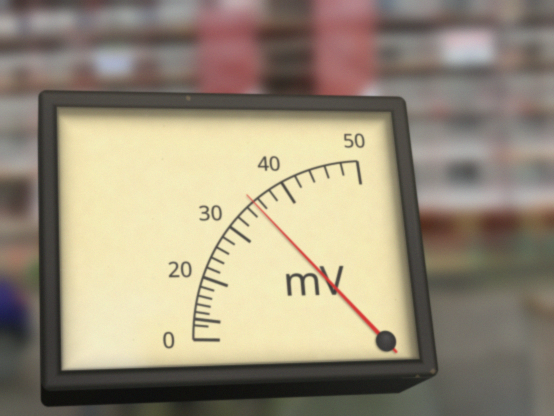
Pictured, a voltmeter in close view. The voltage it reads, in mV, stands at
35 mV
